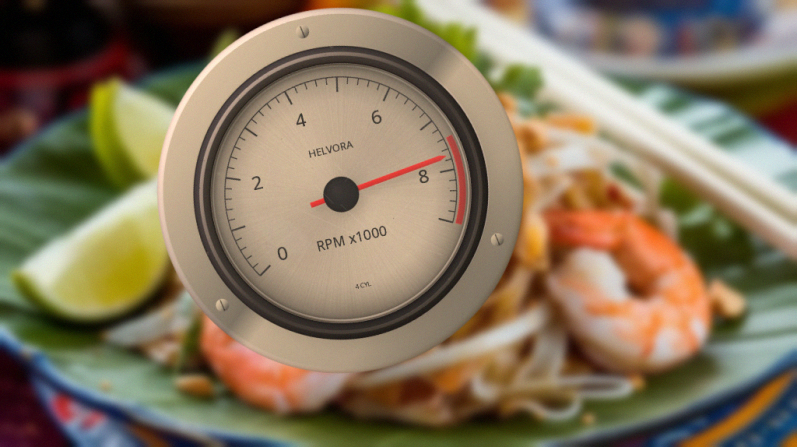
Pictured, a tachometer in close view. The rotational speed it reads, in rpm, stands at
7700 rpm
